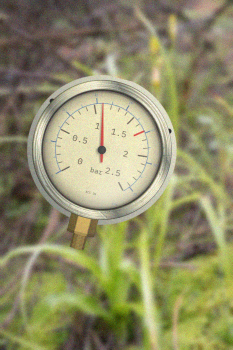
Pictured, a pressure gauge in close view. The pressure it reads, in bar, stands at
1.1 bar
